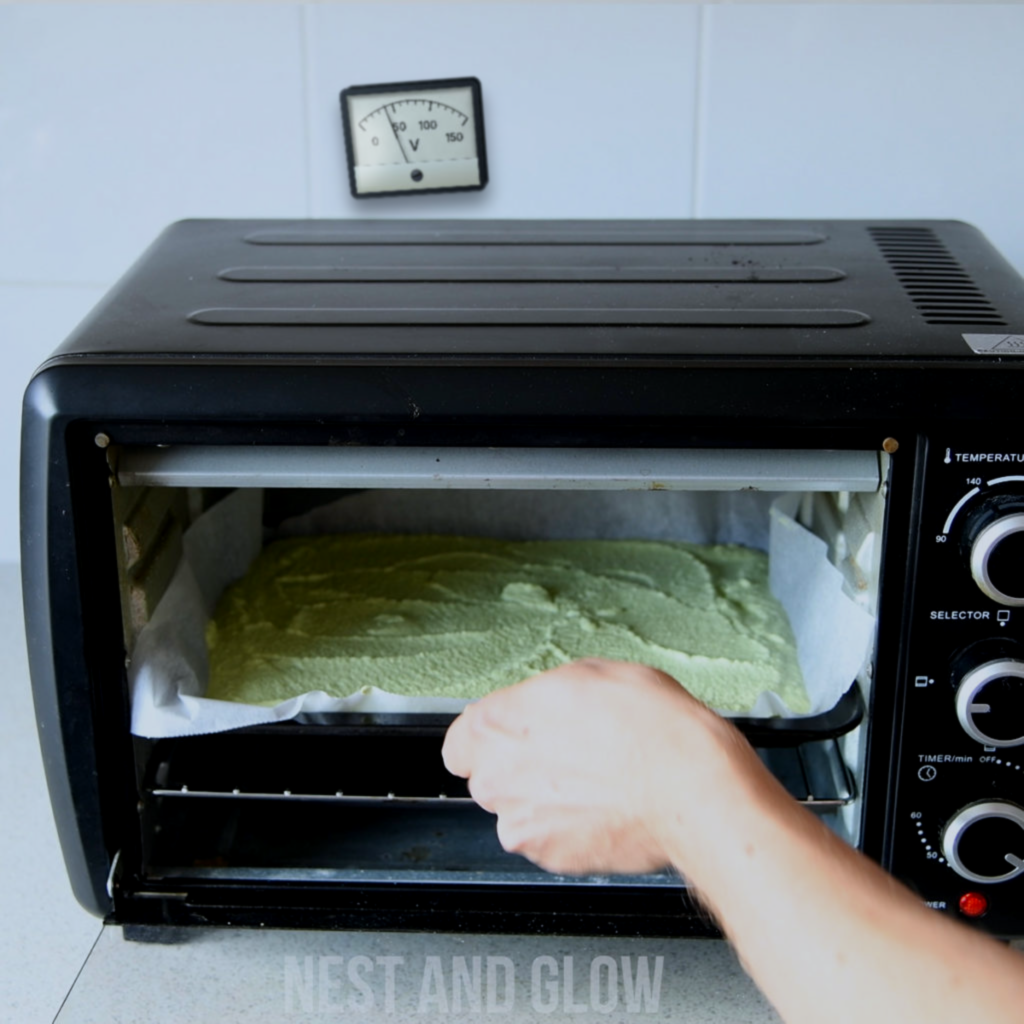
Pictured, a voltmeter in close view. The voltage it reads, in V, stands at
40 V
